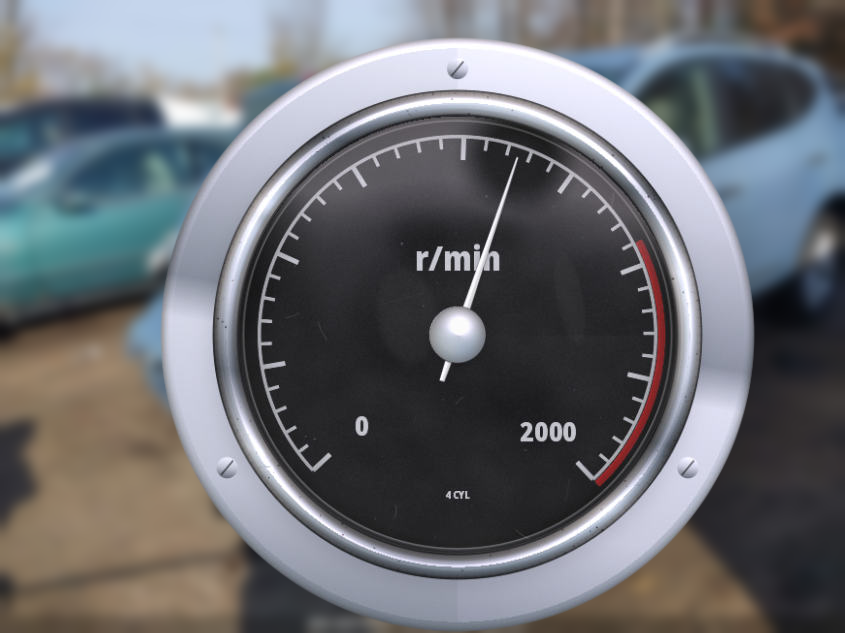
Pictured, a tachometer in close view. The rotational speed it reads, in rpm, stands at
1125 rpm
